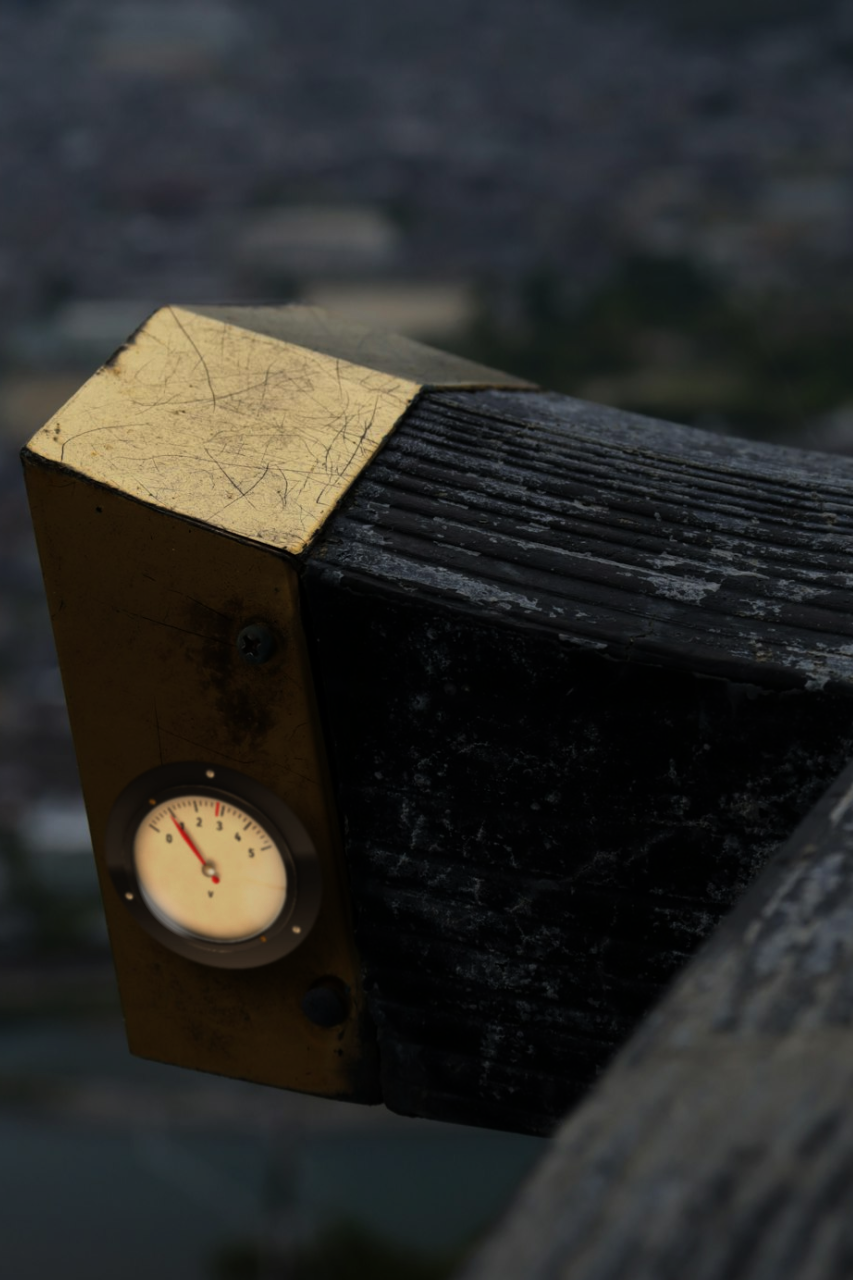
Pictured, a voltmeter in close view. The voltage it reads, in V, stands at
1 V
